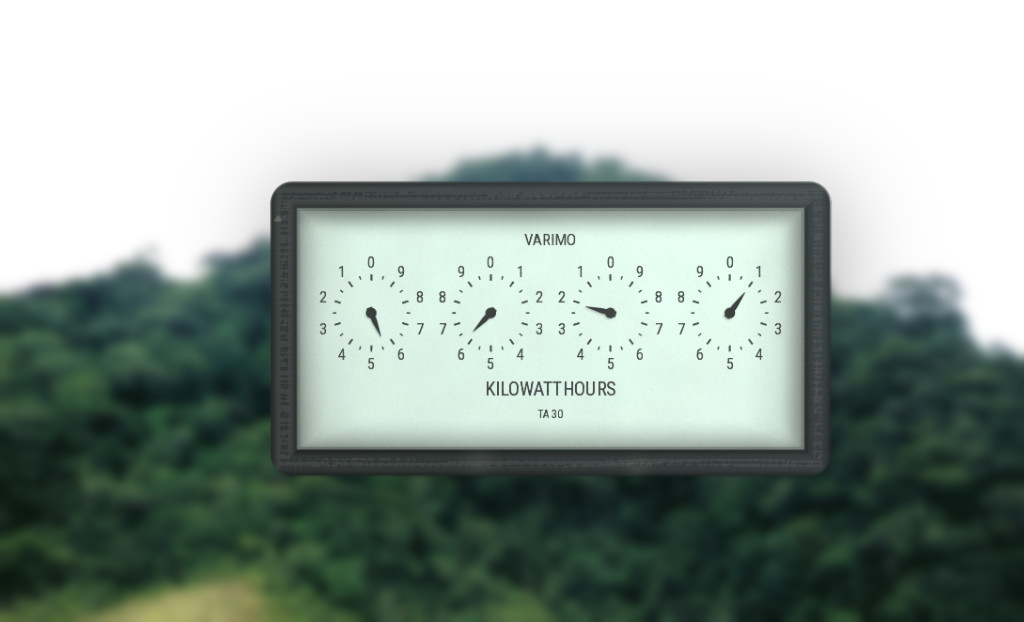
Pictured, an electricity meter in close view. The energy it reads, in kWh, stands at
5621 kWh
